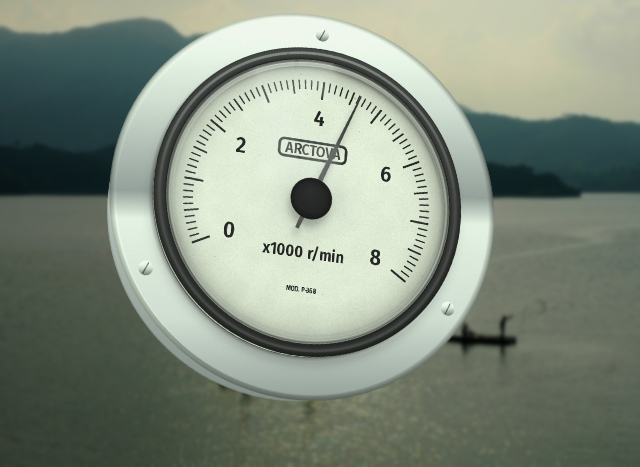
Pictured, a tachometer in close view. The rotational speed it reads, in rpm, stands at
4600 rpm
